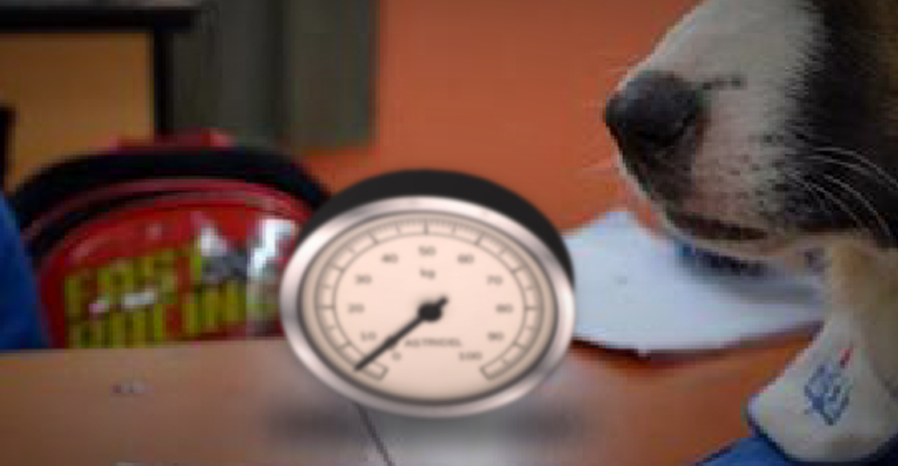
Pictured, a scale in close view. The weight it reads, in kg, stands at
5 kg
